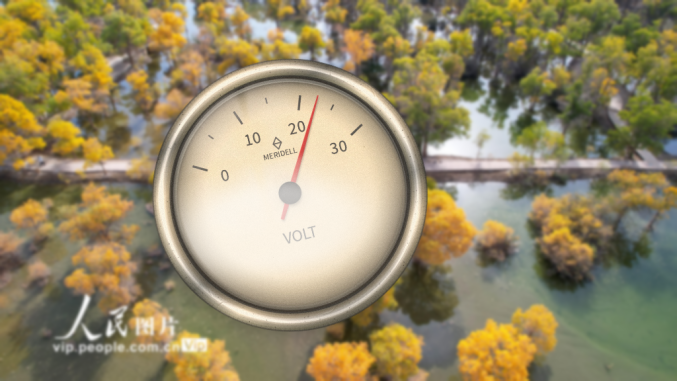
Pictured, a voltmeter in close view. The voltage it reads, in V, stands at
22.5 V
